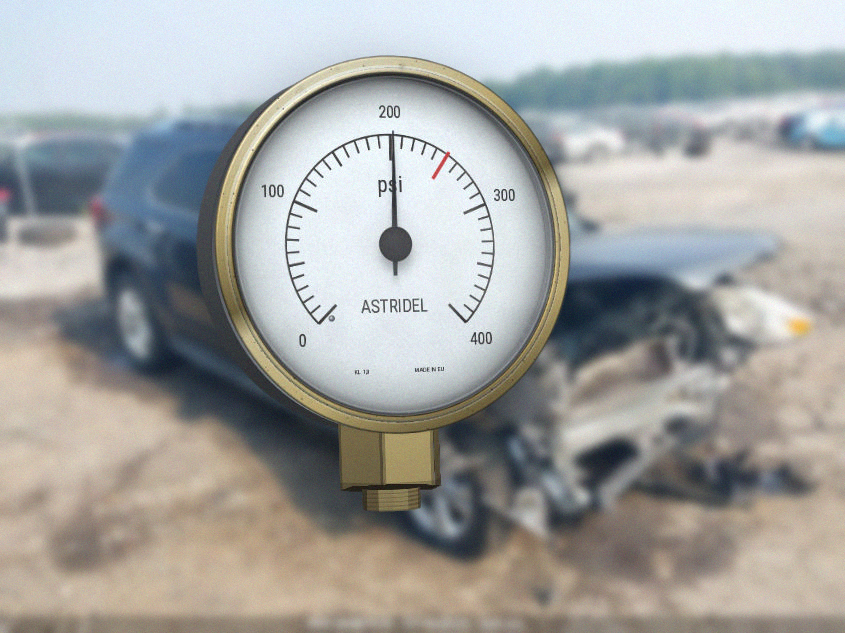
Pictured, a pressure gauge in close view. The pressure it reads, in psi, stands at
200 psi
